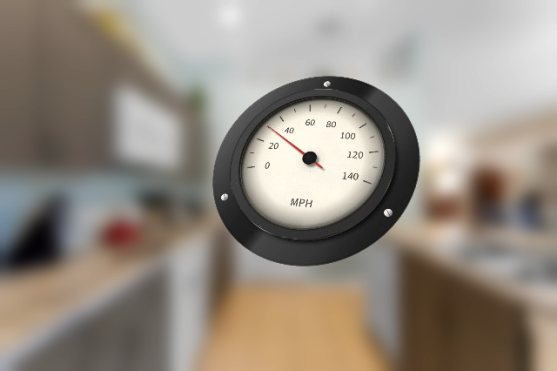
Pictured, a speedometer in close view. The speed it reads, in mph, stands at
30 mph
